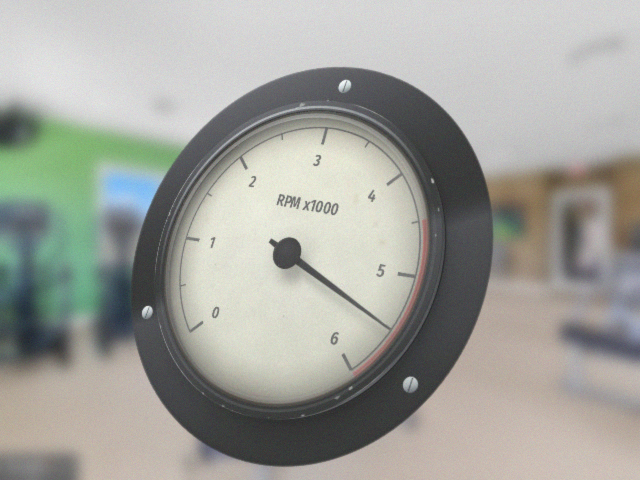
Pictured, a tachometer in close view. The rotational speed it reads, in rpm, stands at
5500 rpm
